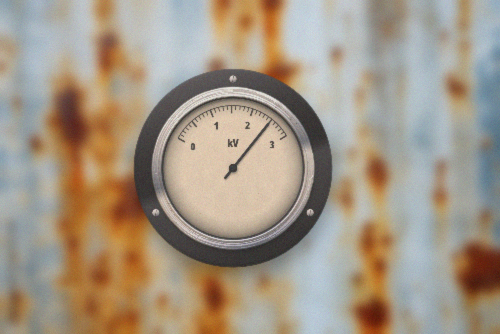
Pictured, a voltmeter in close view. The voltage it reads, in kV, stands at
2.5 kV
